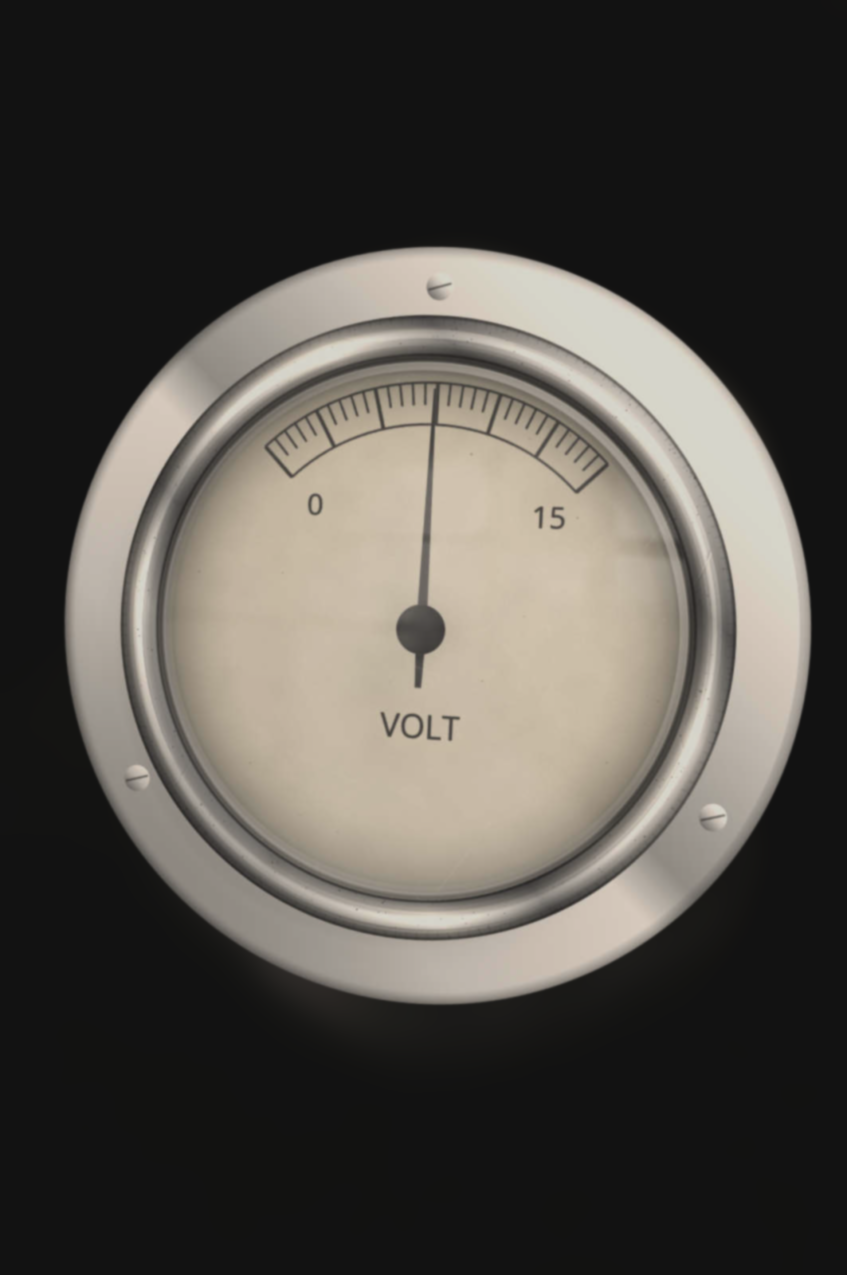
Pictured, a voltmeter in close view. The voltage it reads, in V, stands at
7.5 V
